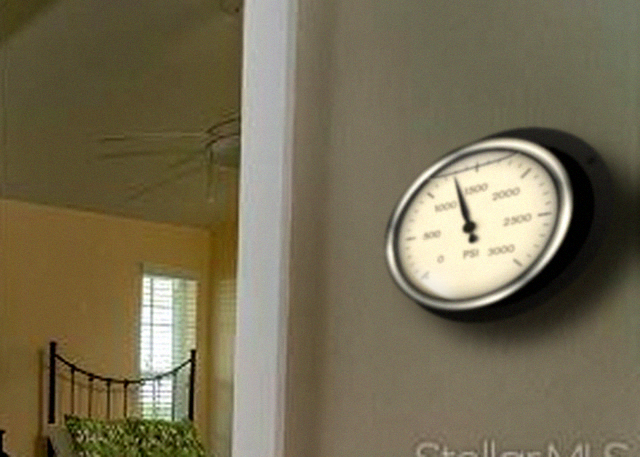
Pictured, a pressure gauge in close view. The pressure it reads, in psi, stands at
1300 psi
